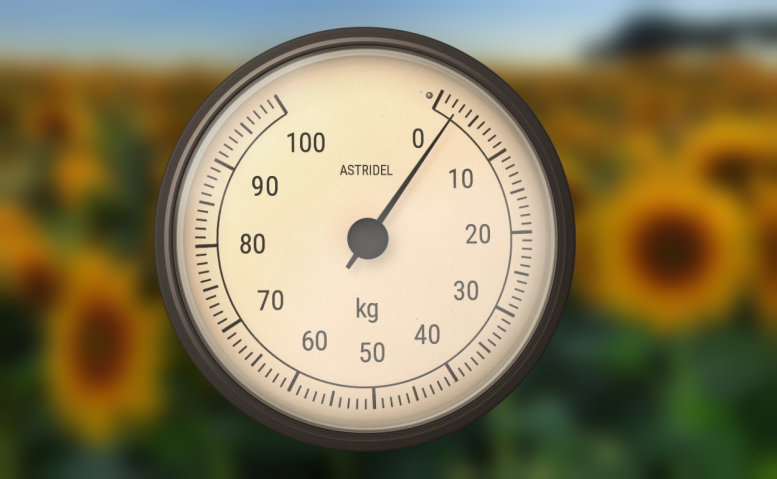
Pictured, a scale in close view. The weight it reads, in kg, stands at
2.5 kg
